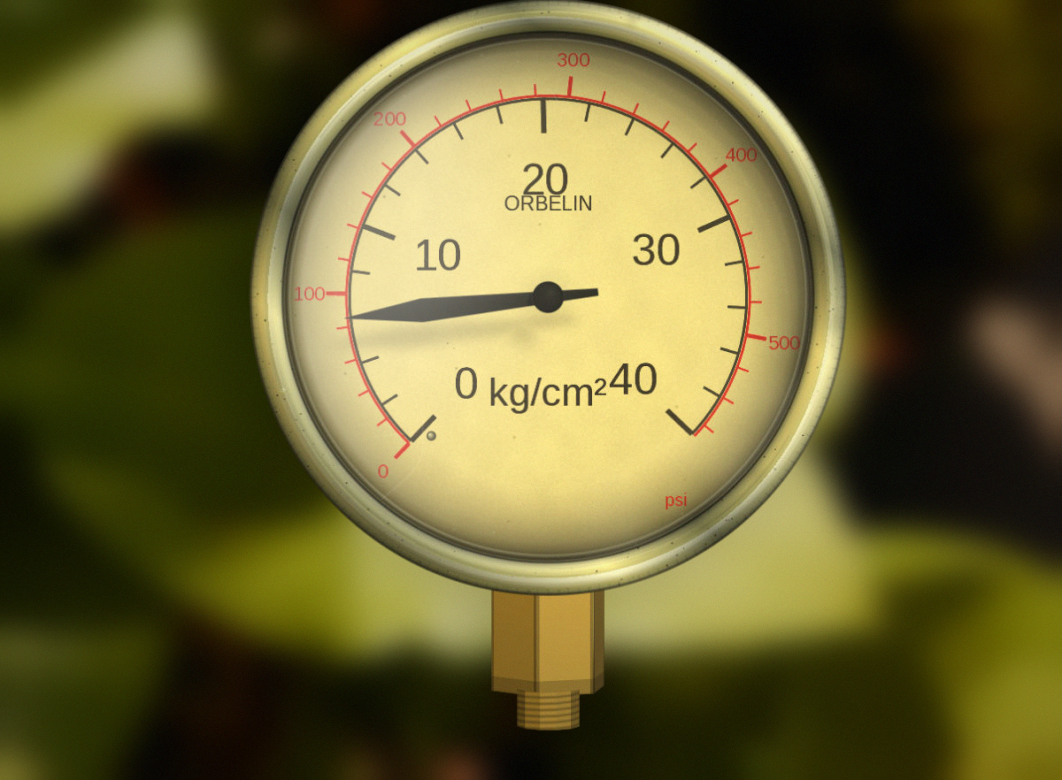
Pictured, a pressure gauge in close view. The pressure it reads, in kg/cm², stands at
6 kg/cm²
